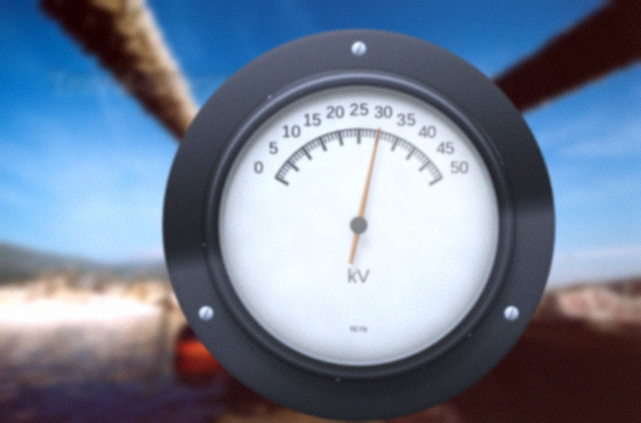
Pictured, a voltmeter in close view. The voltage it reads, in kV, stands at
30 kV
